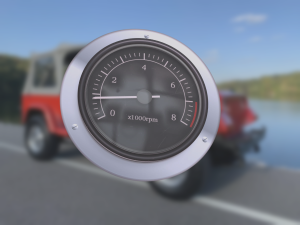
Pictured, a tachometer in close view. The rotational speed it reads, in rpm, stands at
800 rpm
